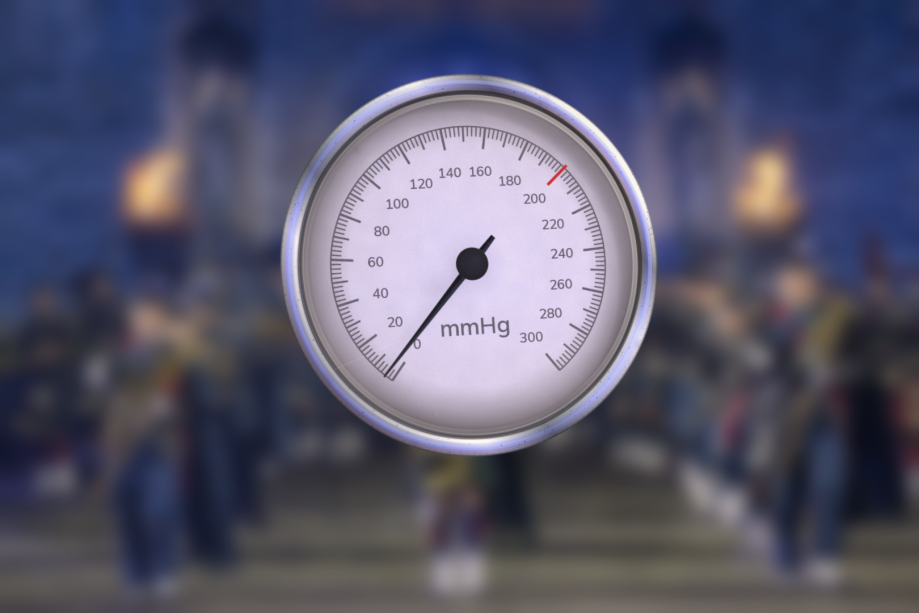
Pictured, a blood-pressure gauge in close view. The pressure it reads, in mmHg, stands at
4 mmHg
